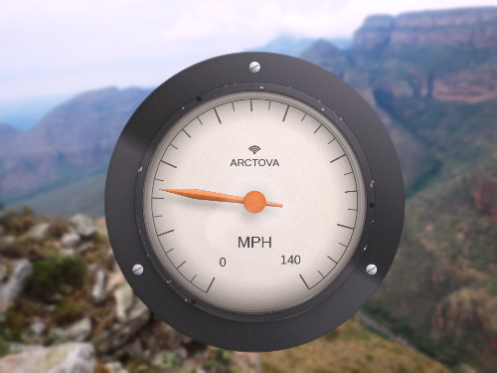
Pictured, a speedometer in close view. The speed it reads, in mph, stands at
32.5 mph
